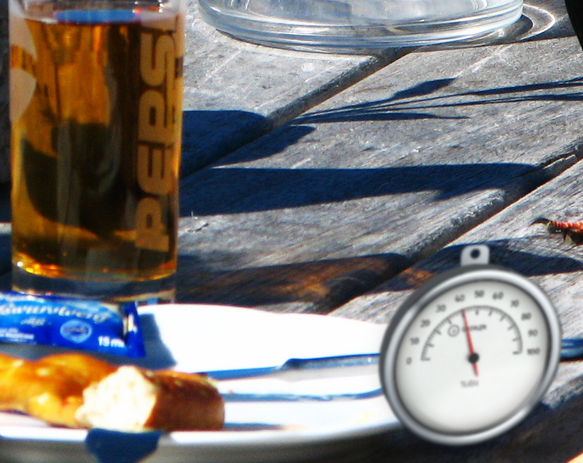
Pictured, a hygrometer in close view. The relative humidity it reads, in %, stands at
40 %
